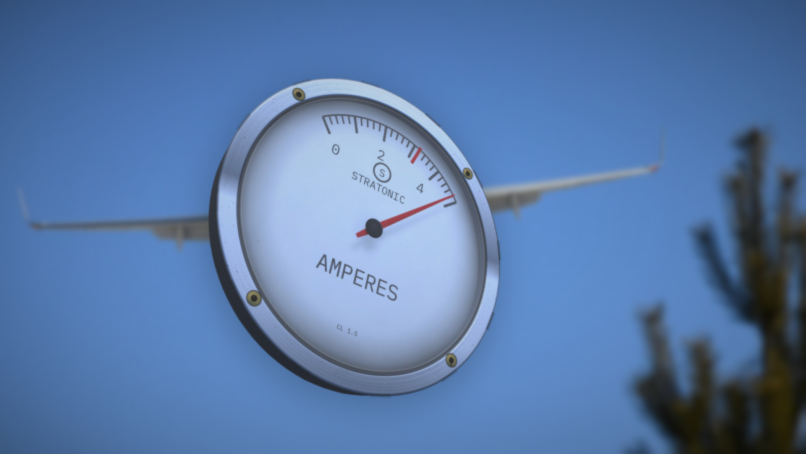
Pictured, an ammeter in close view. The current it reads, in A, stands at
4.8 A
